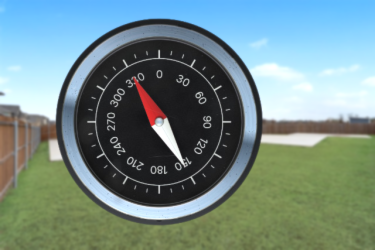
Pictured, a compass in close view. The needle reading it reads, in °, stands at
330 °
